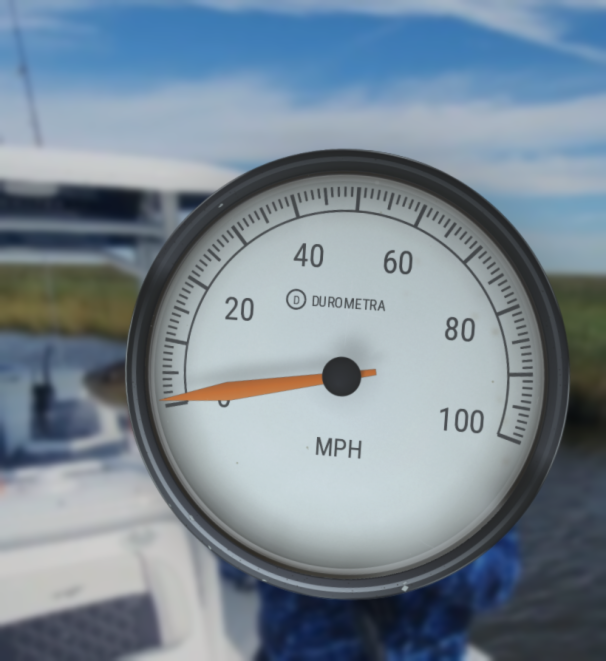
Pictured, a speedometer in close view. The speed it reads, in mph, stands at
1 mph
